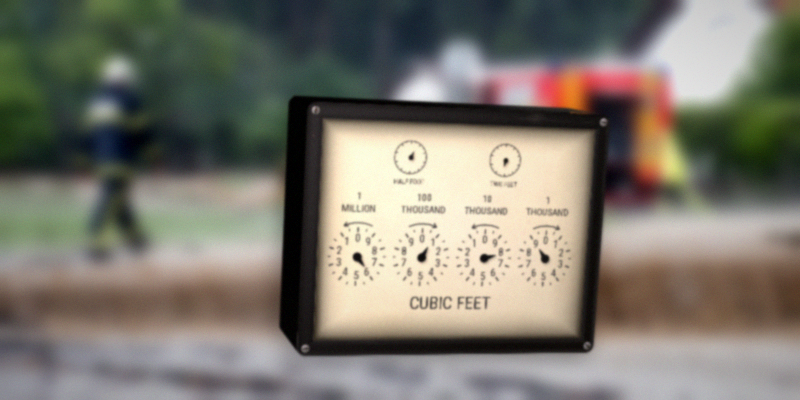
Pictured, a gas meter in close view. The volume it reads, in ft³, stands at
607900 ft³
